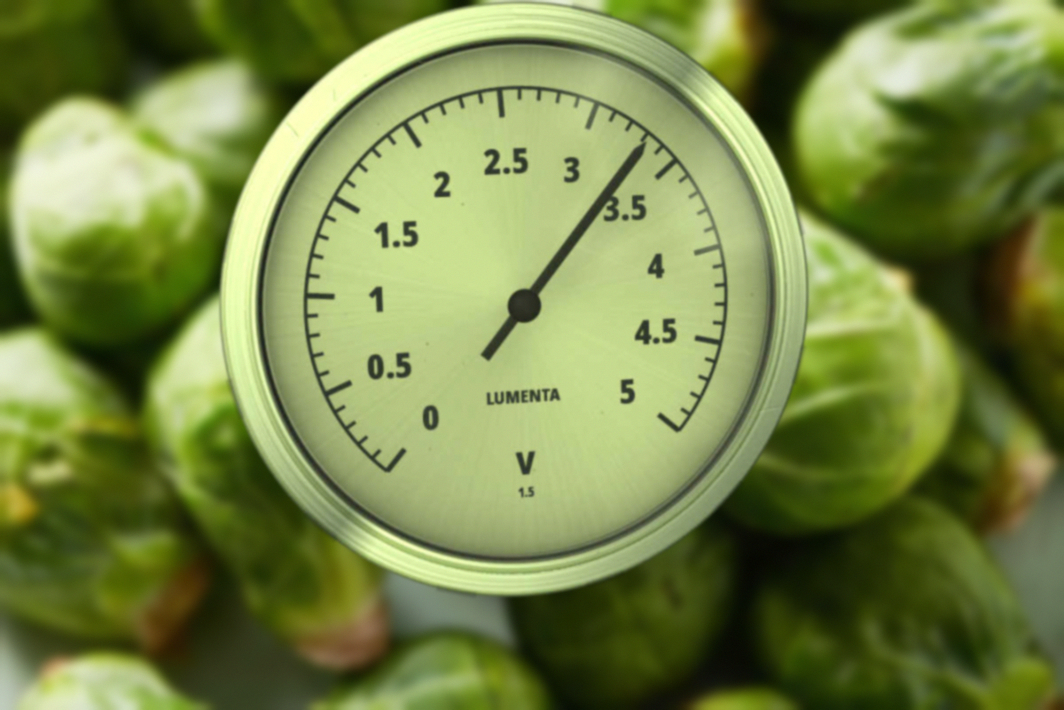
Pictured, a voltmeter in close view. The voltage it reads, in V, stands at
3.3 V
